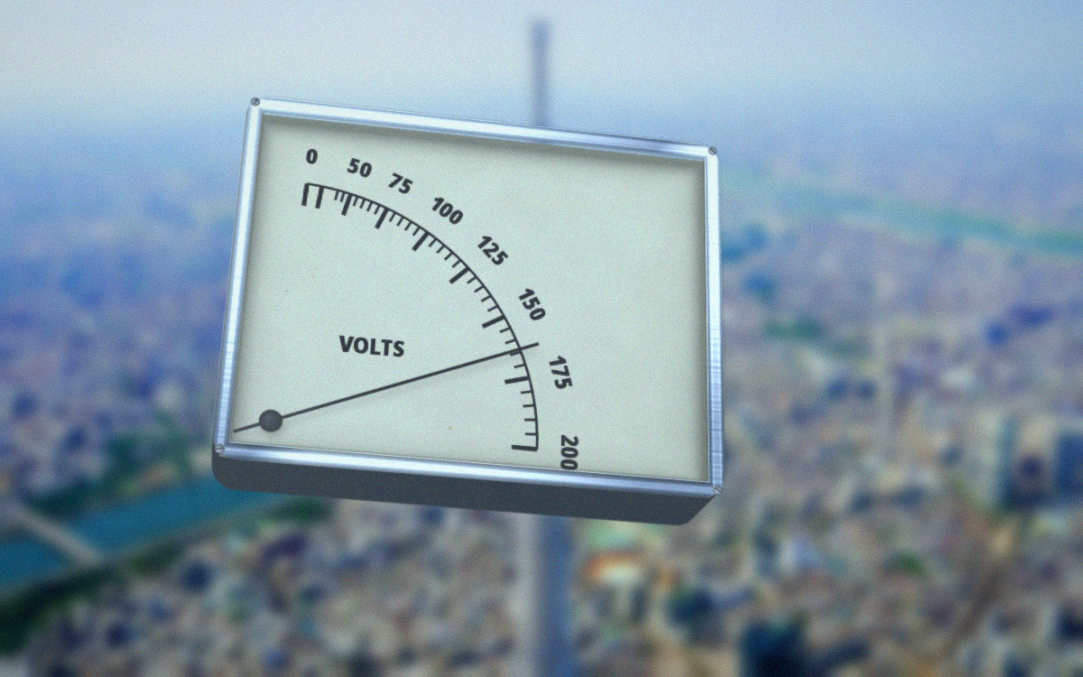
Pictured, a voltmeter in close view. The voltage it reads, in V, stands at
165 V
